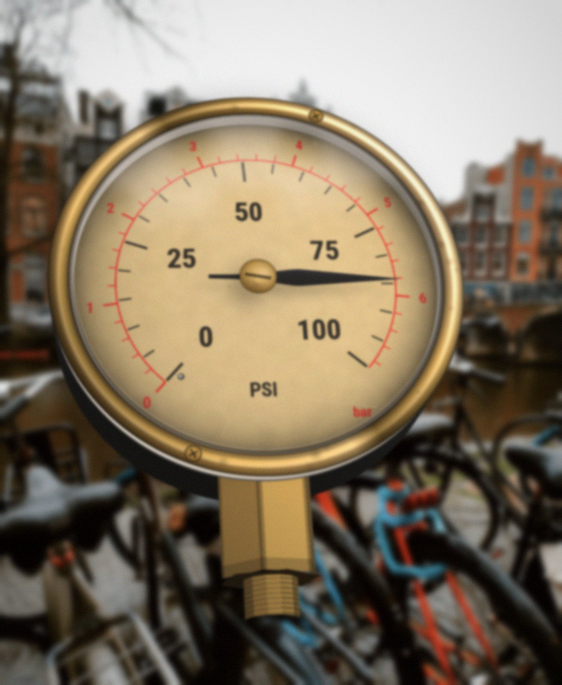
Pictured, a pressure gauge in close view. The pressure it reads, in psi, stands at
85 psi
